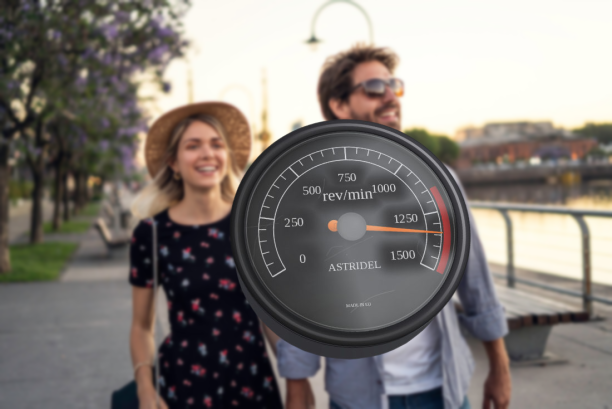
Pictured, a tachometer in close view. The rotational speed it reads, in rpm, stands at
1350 rpm
